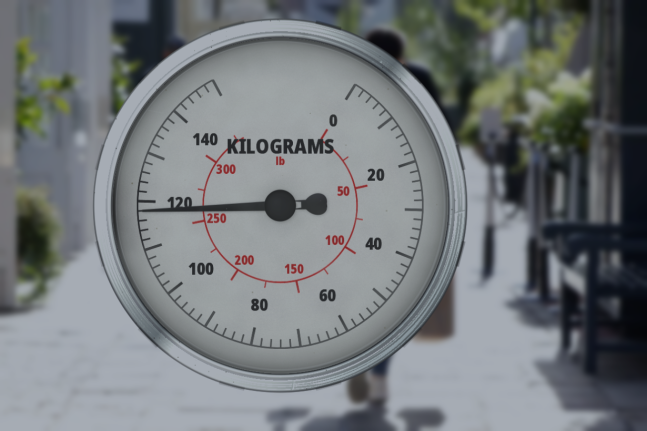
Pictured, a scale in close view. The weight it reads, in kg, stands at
118 kg
